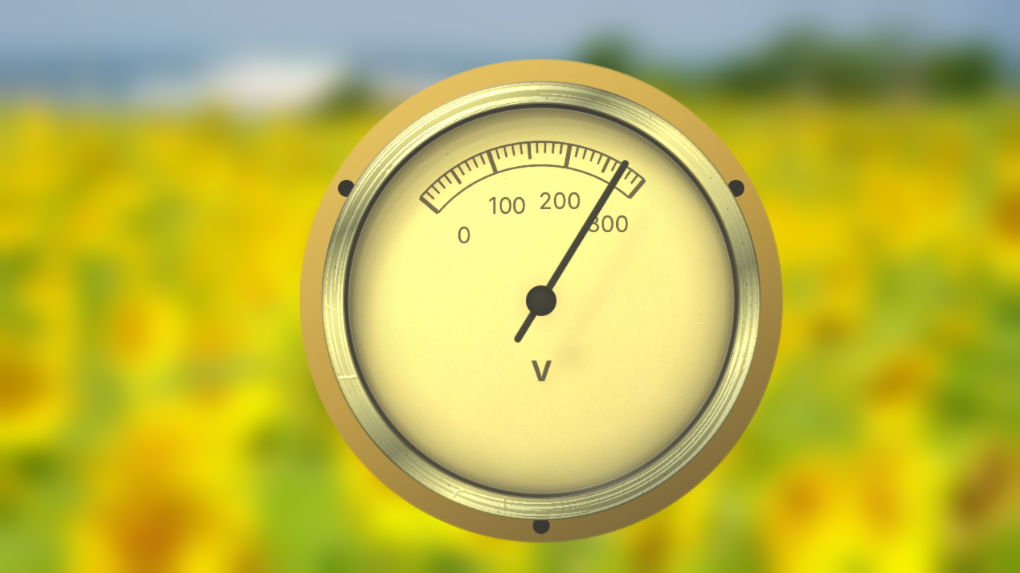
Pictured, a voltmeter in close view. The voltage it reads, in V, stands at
270 V
